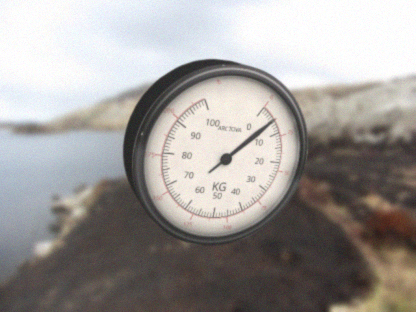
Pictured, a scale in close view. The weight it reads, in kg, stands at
5 kg
